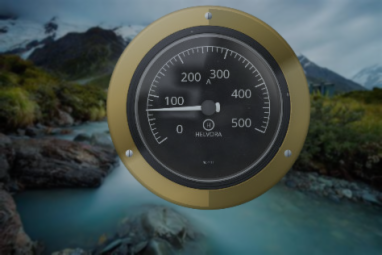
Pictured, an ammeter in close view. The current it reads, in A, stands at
70 A
